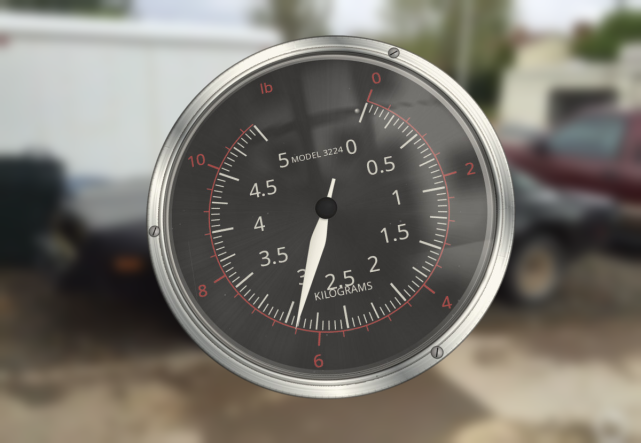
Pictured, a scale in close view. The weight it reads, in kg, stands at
2.9 kg
